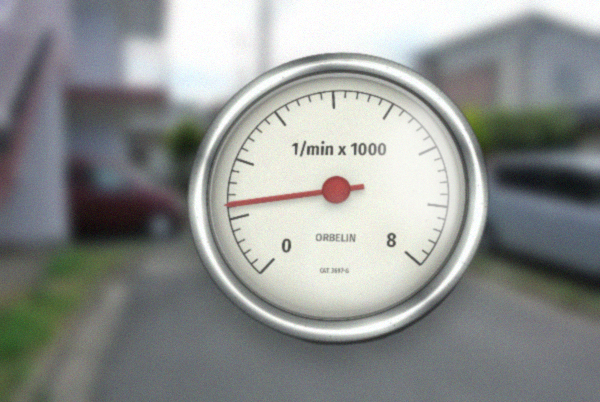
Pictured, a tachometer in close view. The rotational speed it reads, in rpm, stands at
1200 rpm
